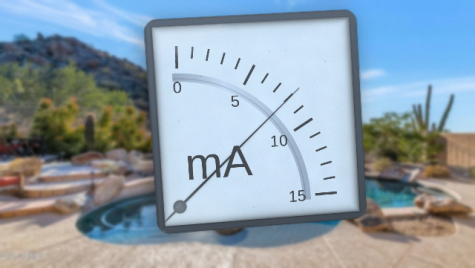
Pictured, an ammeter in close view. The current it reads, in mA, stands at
8 mA
